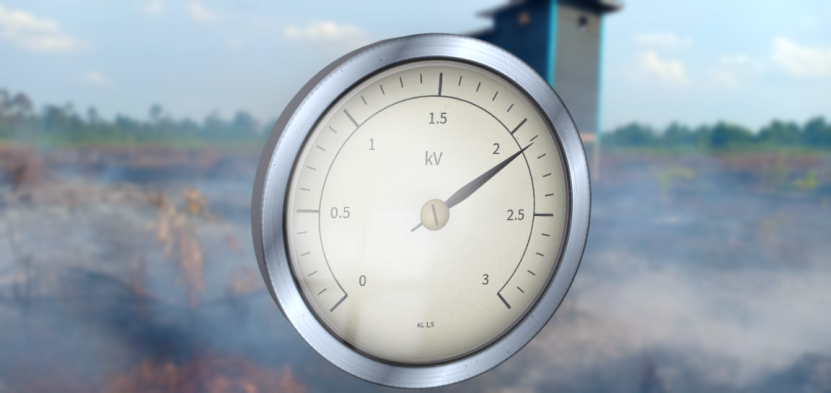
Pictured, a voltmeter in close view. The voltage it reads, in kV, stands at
2.1 kV
